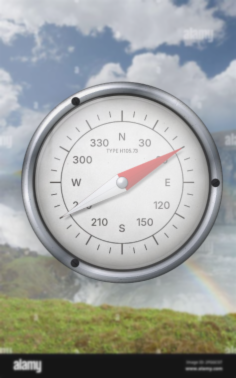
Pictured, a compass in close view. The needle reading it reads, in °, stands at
60 °
